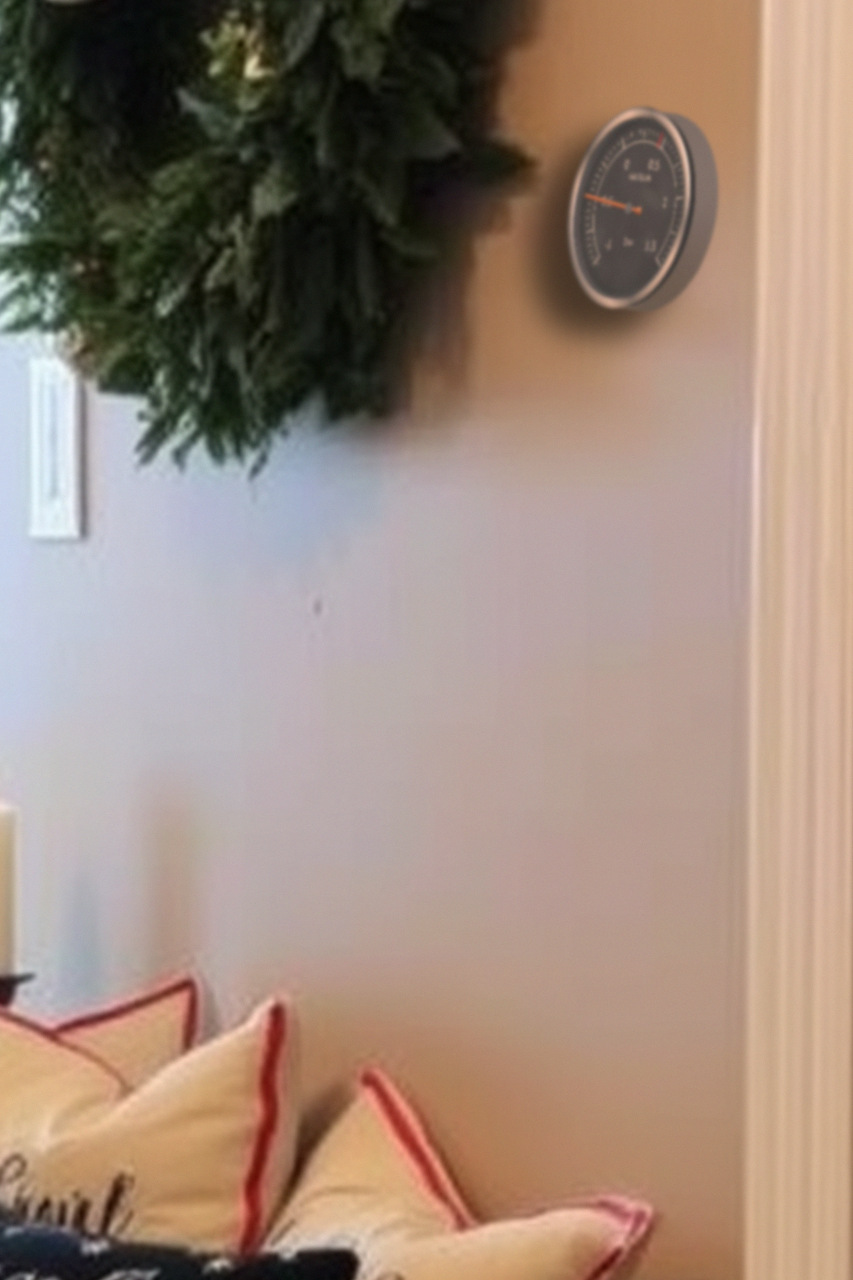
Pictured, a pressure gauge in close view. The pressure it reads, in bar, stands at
-0.5 bar
